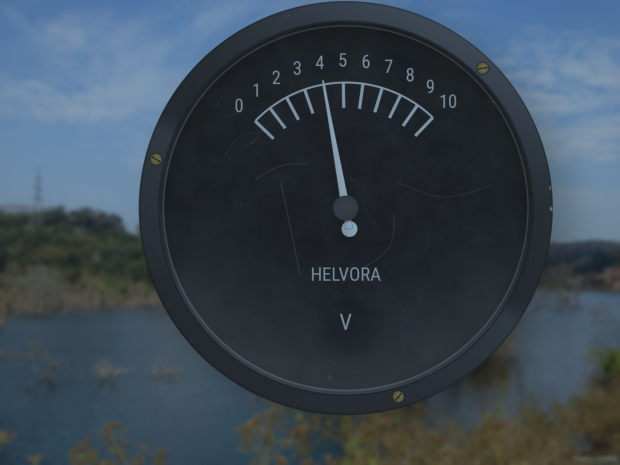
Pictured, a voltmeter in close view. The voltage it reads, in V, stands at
4 V
